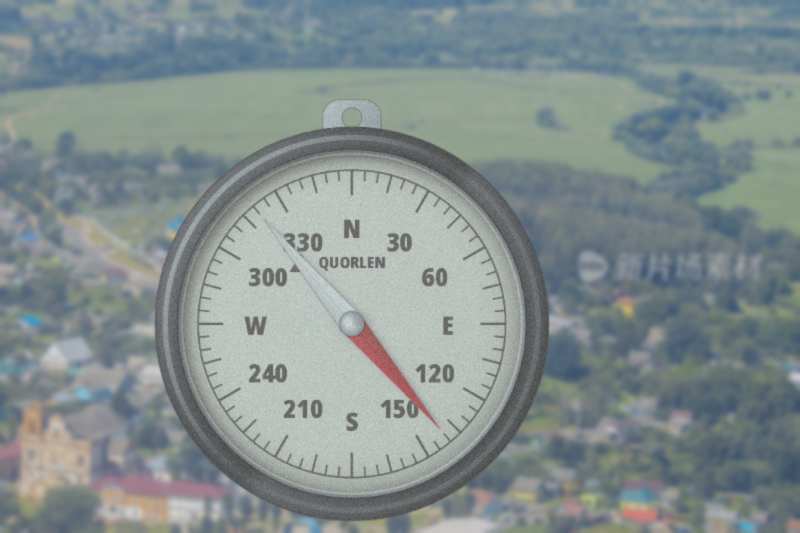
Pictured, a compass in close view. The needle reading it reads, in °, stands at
140 °
